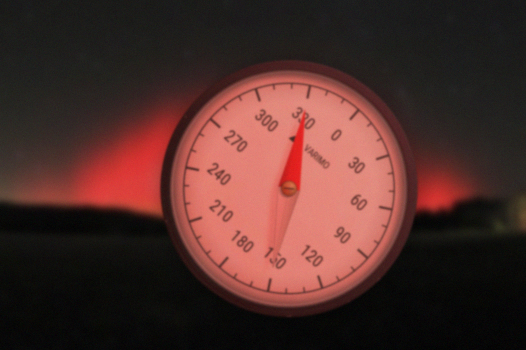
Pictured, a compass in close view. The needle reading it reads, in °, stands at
330 °
